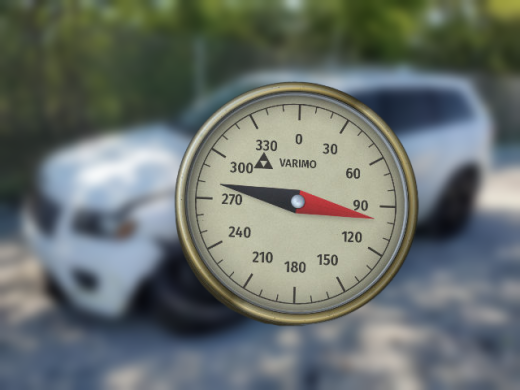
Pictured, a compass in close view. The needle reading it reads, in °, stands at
100 °
